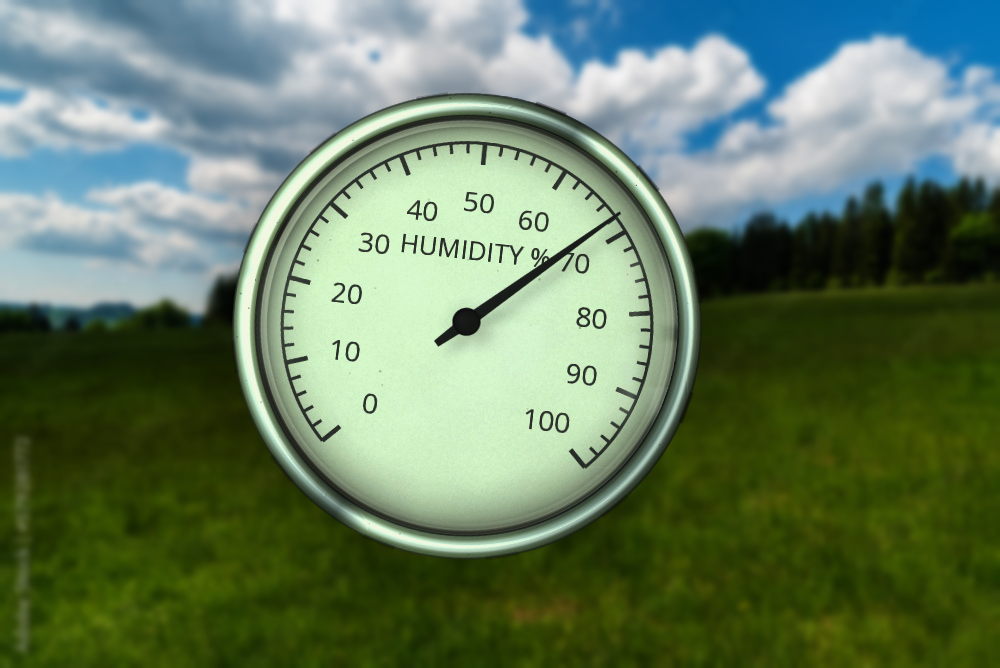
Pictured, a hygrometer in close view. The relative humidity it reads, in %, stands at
68 %
